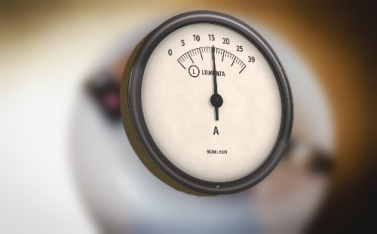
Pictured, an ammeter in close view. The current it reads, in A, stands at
15 A
